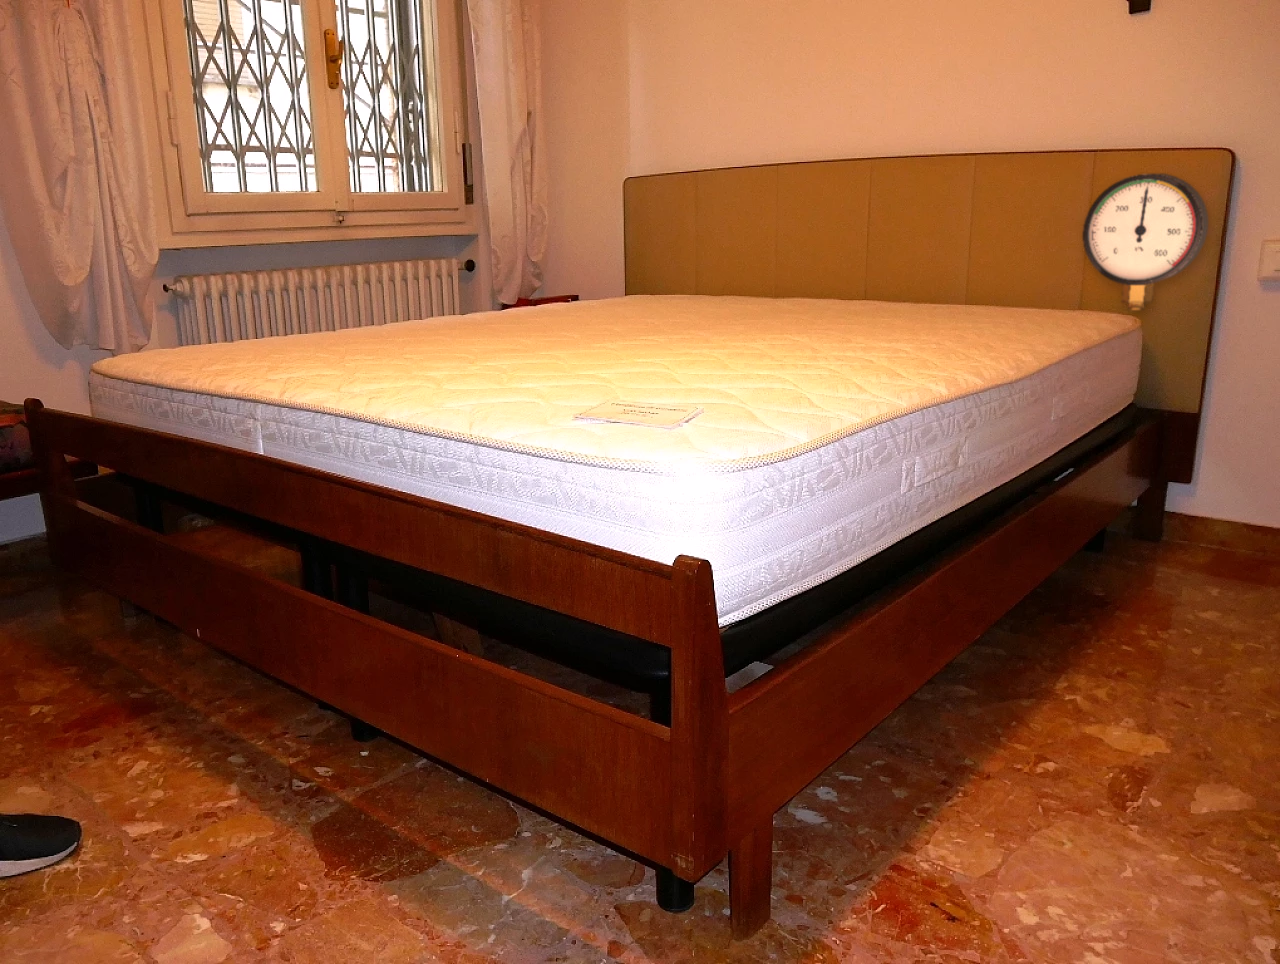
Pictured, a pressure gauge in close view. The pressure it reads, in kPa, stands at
300 kPa
